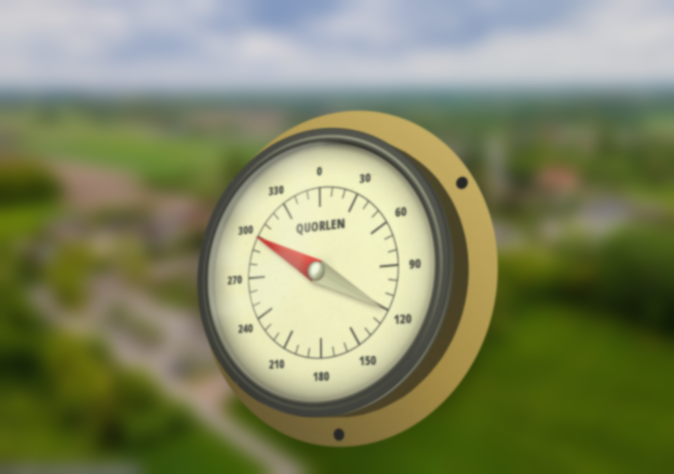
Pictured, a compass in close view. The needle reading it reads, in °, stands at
300 °
